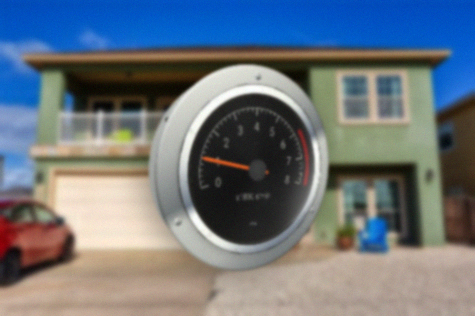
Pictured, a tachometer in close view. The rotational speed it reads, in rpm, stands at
1000 rpm
